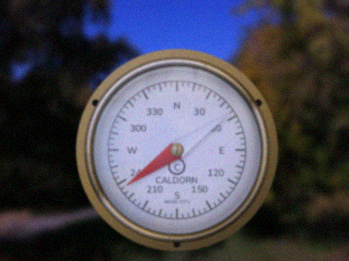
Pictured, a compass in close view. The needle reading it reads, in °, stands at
235 °
